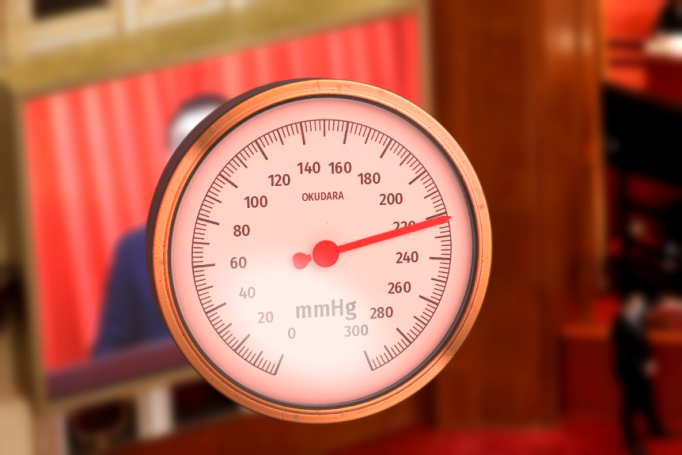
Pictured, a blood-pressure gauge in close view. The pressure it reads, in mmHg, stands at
222 mmHg
